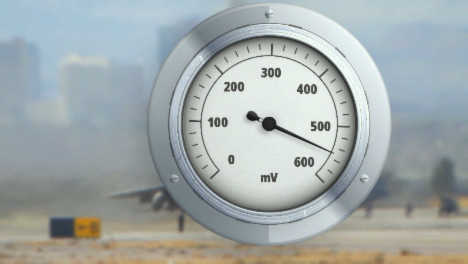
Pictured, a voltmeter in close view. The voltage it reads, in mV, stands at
550 mV
